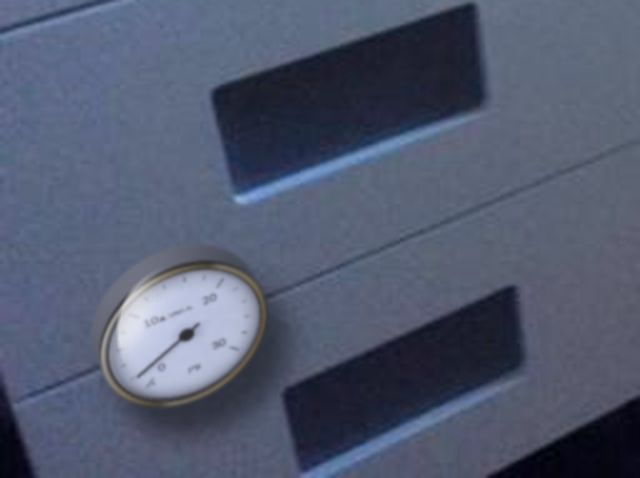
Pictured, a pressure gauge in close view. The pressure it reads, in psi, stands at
2 psi
